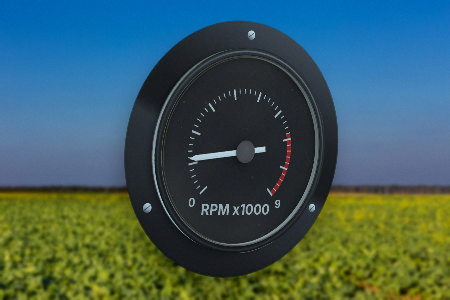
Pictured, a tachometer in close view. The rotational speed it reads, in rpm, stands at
1200 rpm
